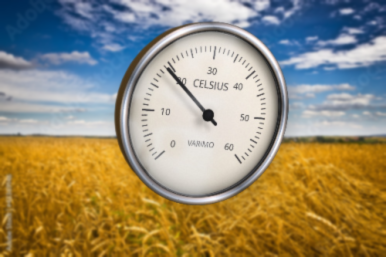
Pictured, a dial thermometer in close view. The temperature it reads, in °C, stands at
19 °C
